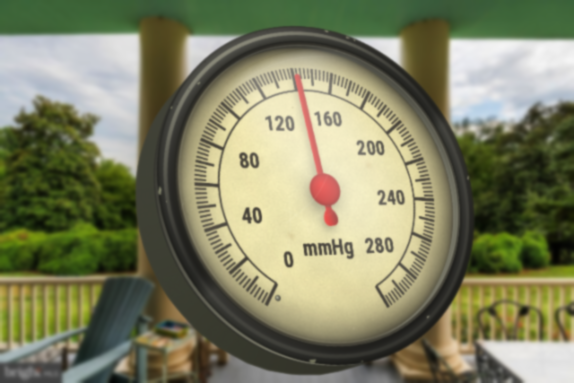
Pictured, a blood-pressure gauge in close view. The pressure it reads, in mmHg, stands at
140 mmHg
